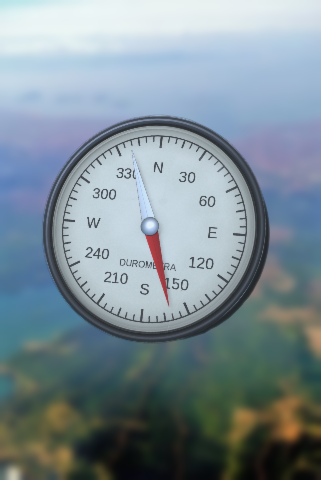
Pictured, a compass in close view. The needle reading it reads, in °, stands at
160 °
